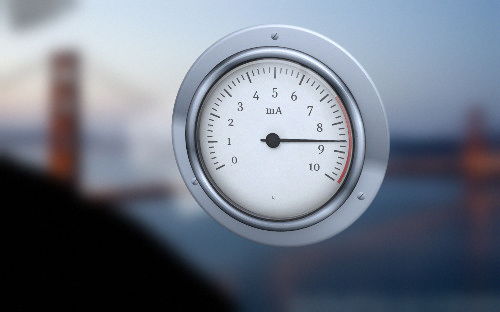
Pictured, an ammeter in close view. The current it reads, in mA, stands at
8.6 mA
